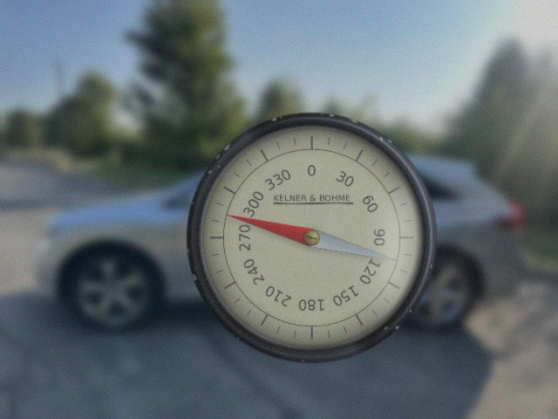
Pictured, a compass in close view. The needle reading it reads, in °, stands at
285 °
